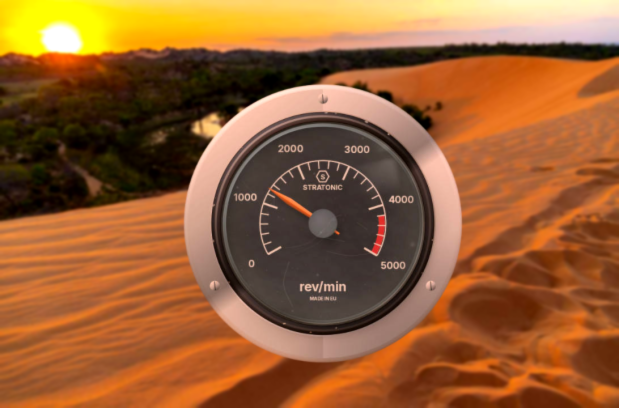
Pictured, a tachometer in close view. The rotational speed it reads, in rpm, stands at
1300 rpm
